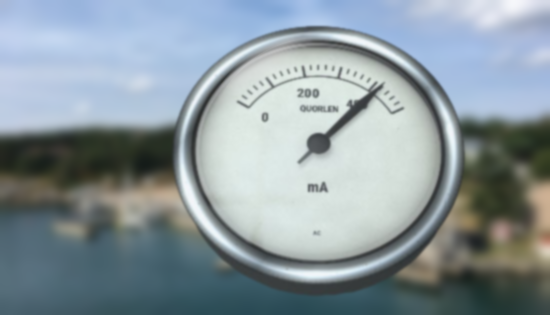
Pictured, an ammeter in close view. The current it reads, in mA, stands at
420 mA
